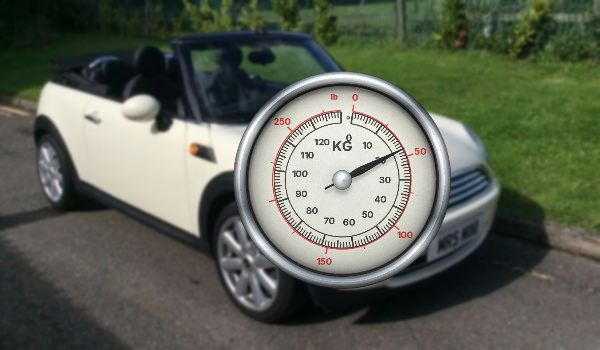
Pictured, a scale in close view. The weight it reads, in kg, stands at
20 kg
